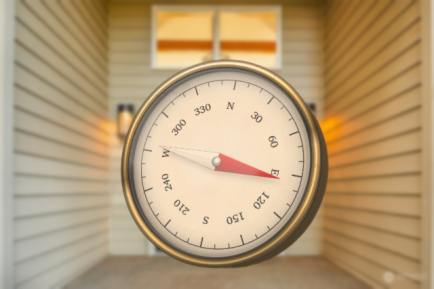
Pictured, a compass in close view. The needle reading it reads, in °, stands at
95 °
